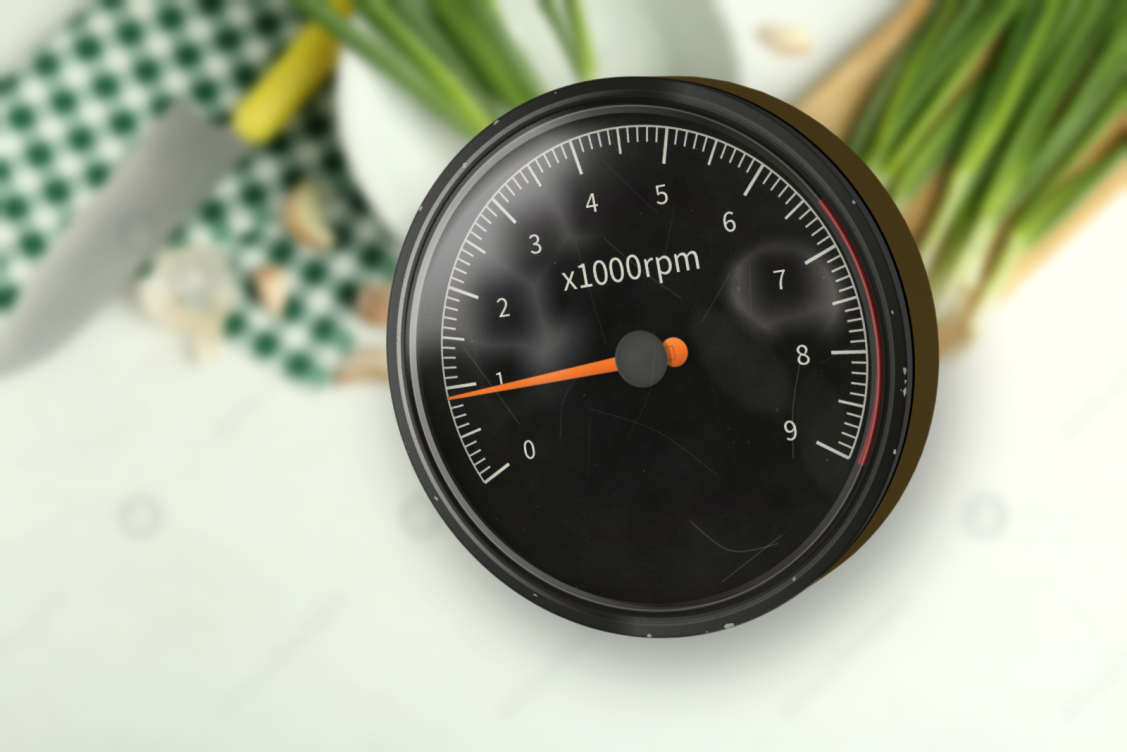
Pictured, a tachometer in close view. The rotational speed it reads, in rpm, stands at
900 rpm
